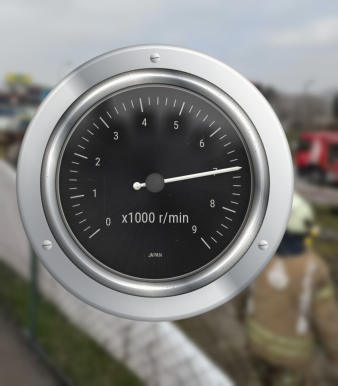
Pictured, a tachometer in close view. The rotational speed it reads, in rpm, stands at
7000 rpm
